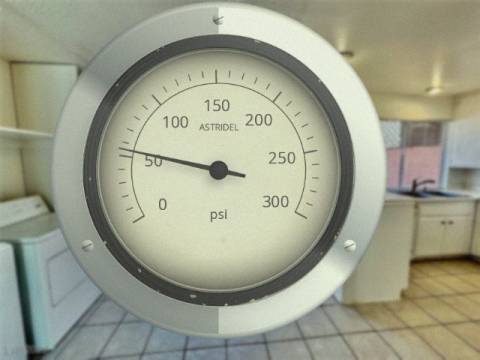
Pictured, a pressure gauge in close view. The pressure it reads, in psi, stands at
55 psi
